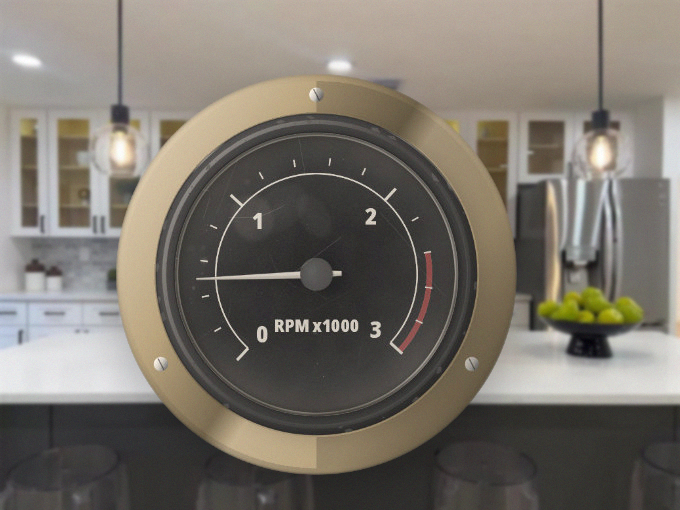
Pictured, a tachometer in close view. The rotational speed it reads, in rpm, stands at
500 rpm
